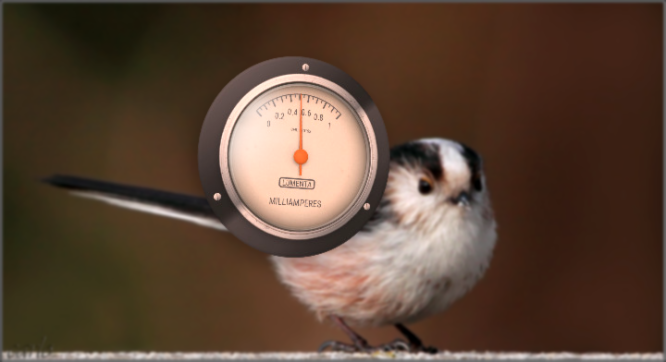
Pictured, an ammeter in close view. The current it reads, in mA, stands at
0.5 mA
